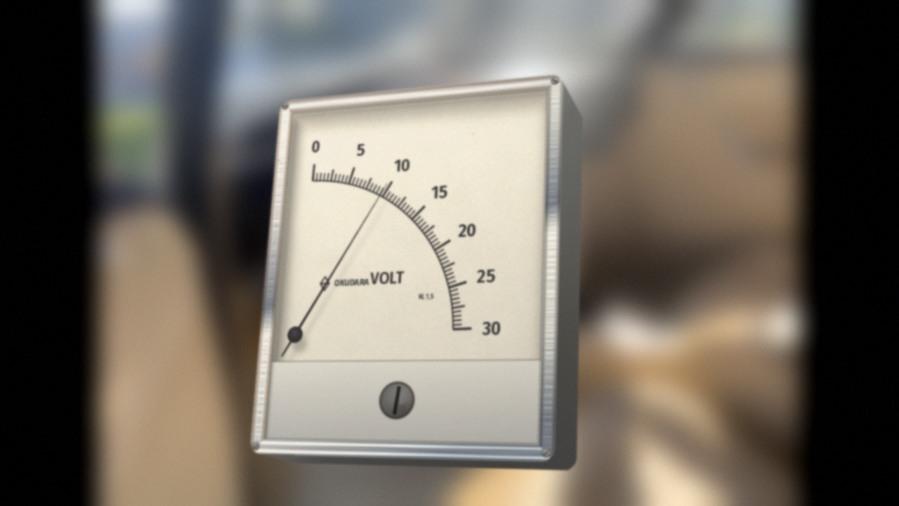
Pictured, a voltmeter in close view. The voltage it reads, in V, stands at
10 V
